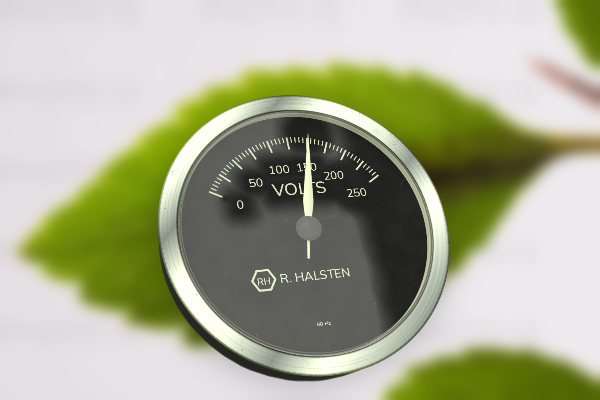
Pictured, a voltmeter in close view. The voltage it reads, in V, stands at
150 V
